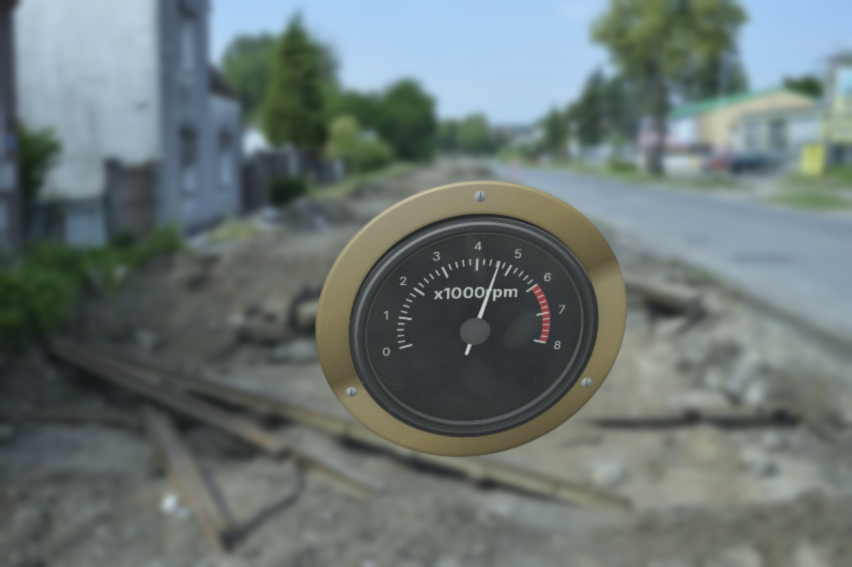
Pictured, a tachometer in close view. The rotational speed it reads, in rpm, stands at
4600 rpm
